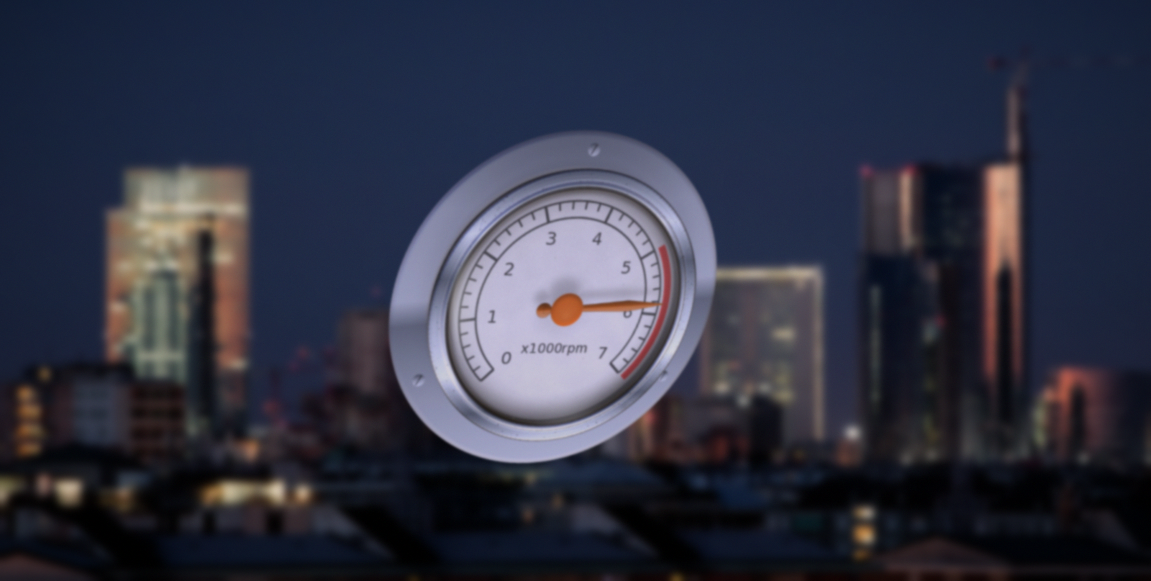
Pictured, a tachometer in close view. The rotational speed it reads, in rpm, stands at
5800 rpm
